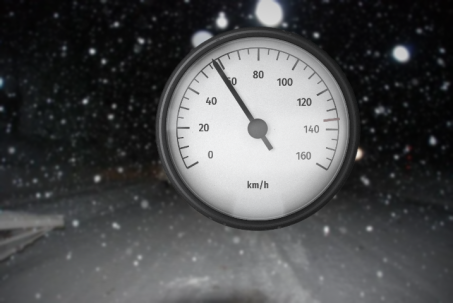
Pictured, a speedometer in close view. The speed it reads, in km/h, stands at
57.5 km/h
